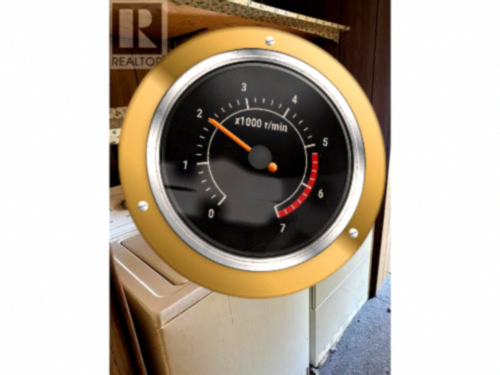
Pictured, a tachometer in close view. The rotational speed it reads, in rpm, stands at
2000 rpm
